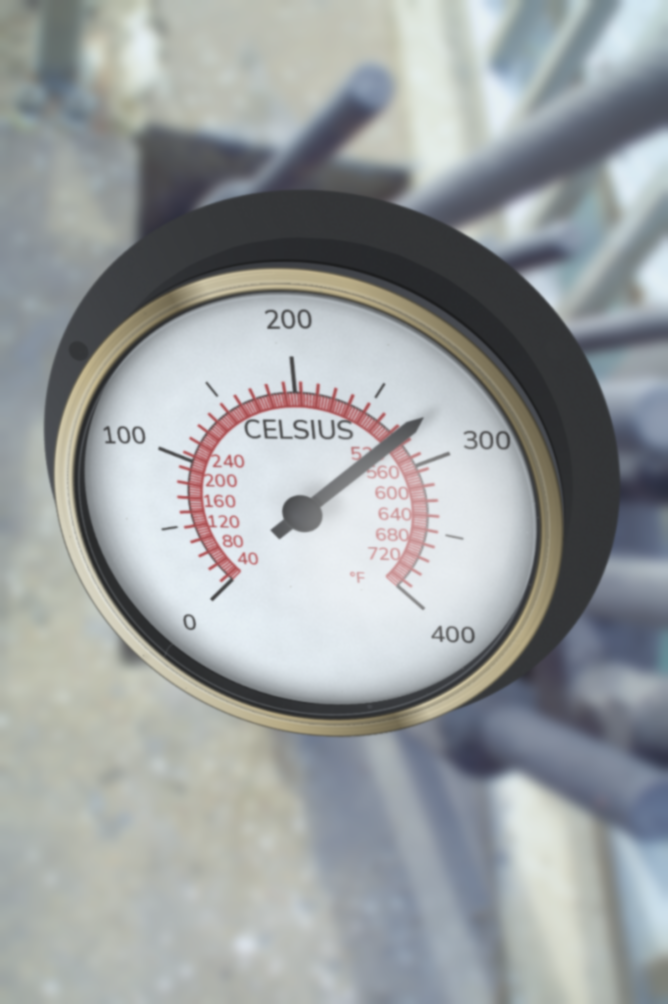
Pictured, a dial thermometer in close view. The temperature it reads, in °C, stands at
275 °C
